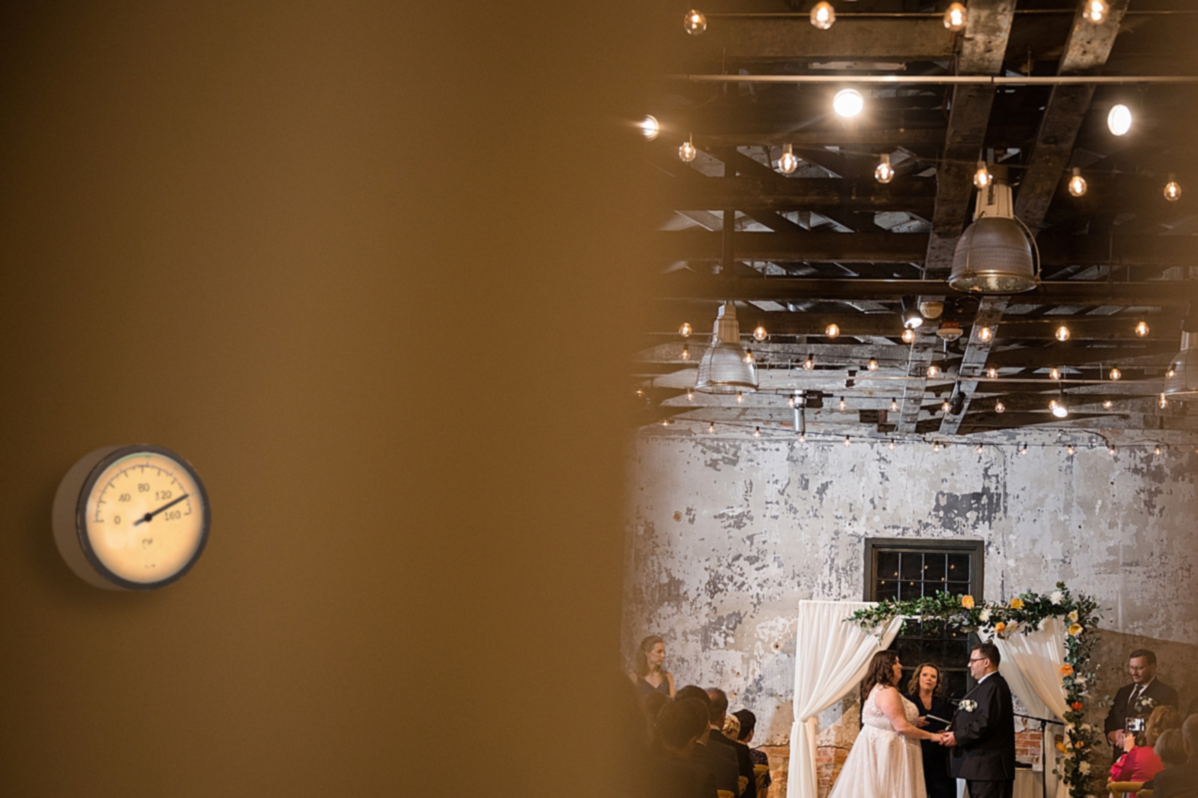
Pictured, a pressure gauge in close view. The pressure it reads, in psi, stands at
140 psi
